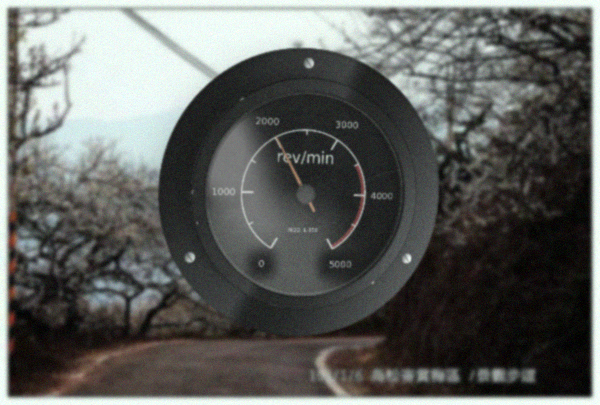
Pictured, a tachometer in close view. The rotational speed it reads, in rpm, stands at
2000 rpm
